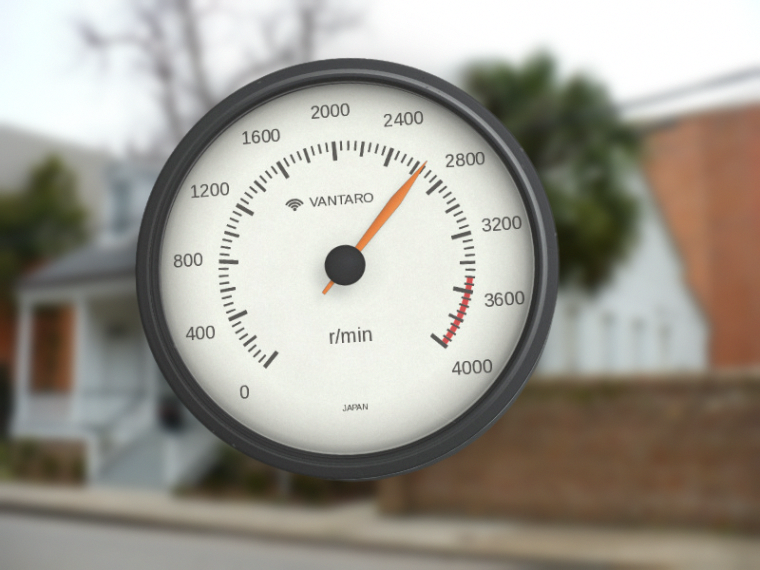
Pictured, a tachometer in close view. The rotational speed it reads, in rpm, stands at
2650 rpm
